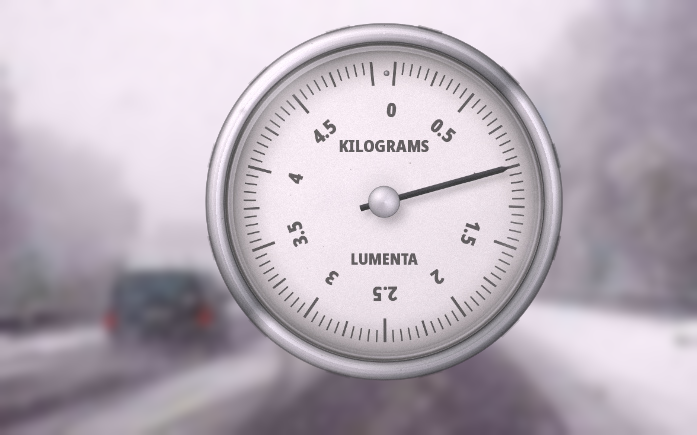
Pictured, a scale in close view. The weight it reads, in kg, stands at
1 kg
